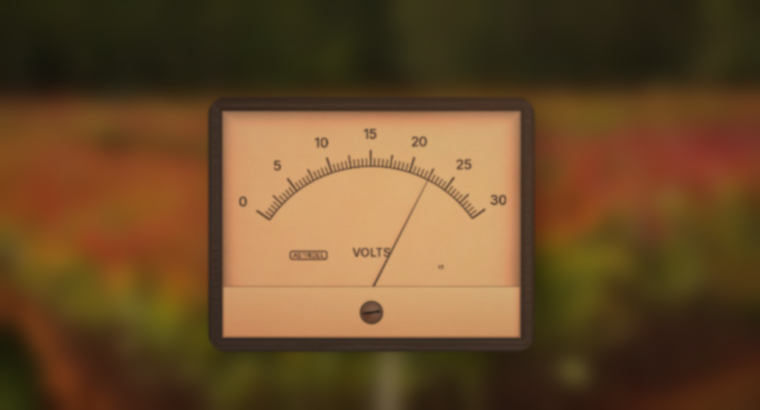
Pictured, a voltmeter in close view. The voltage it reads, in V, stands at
22.5 V
